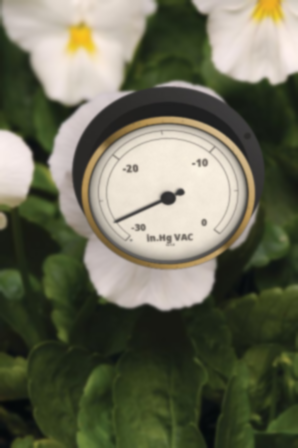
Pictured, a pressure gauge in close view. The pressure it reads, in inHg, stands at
-27.5 inHg
